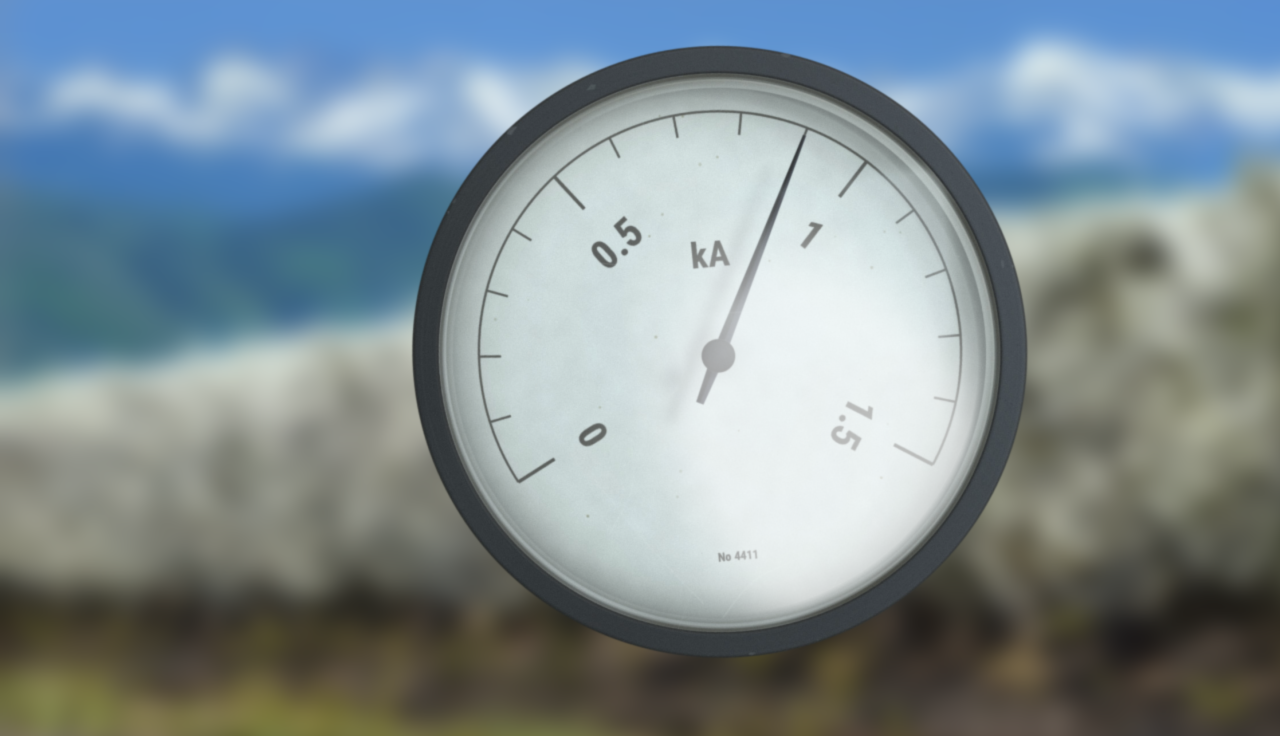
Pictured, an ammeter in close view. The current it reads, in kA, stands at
0.9 kA
